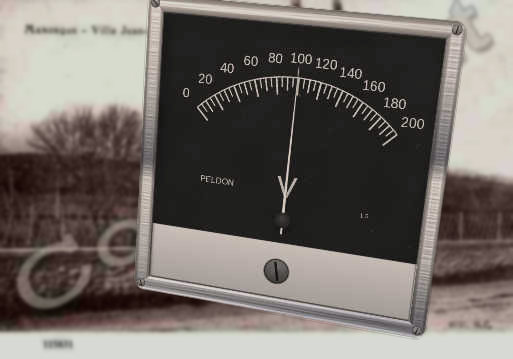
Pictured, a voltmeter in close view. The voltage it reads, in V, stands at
100 V
